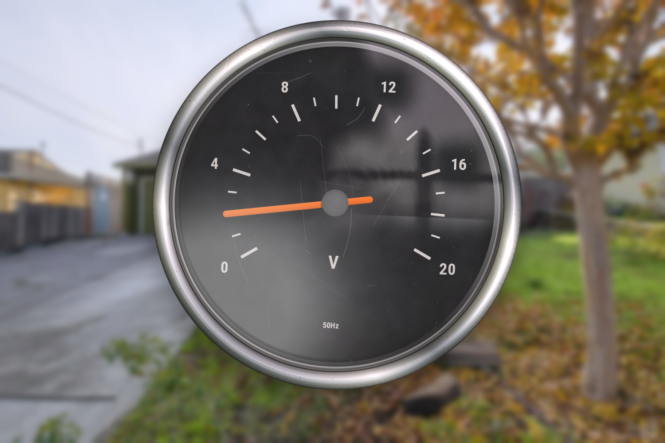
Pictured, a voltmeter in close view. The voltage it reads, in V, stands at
2 V
